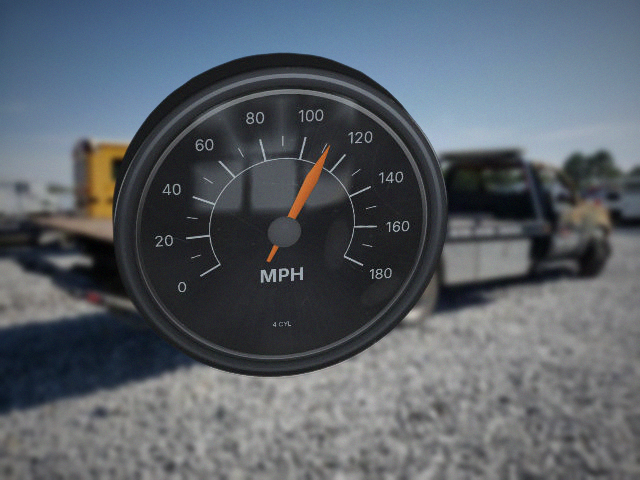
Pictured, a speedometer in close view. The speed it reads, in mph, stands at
110 mph
